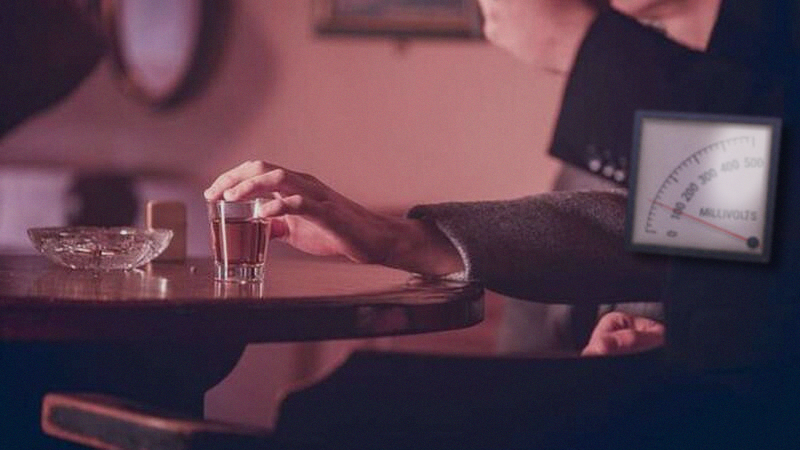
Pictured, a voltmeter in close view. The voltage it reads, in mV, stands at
100 mV
